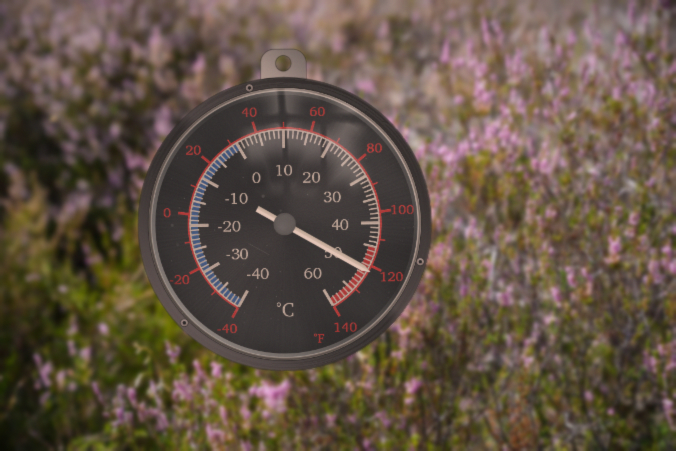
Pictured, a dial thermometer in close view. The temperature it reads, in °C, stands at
50 °C
